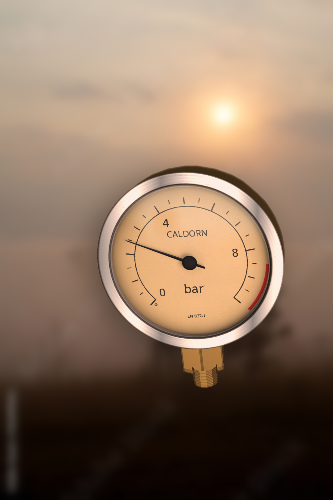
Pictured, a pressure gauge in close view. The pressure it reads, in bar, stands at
2.5 bar
